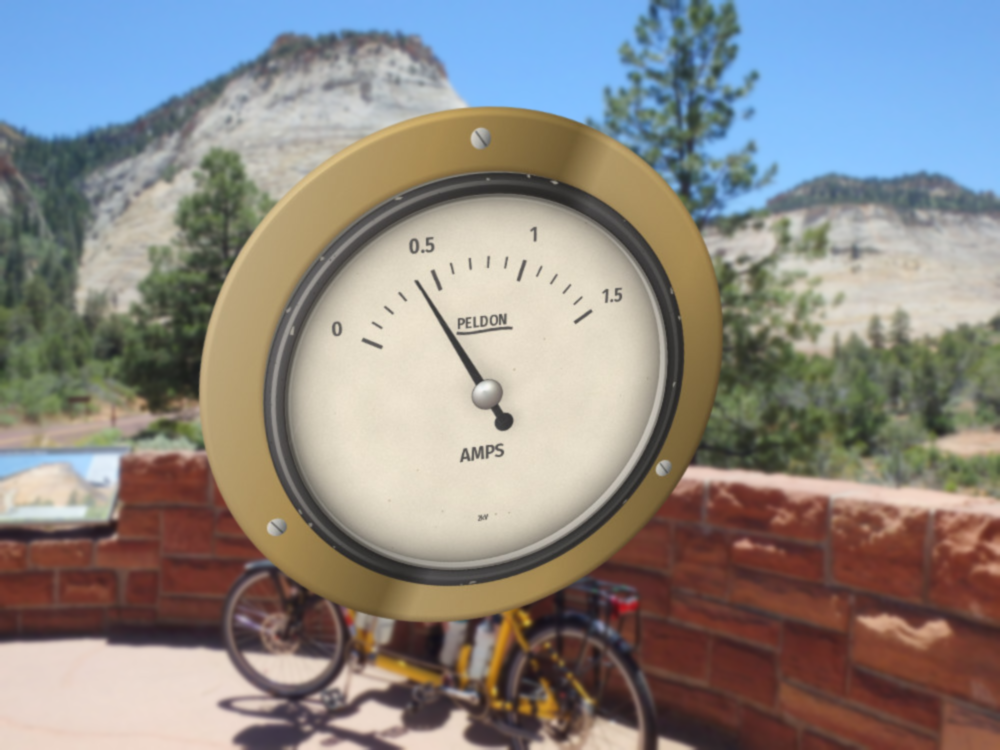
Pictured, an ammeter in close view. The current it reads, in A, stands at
0.4 A
